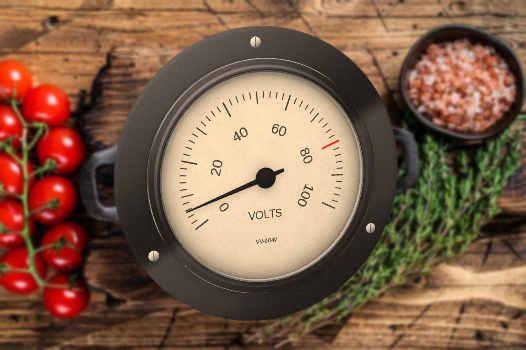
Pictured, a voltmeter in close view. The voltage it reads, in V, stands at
6 V
